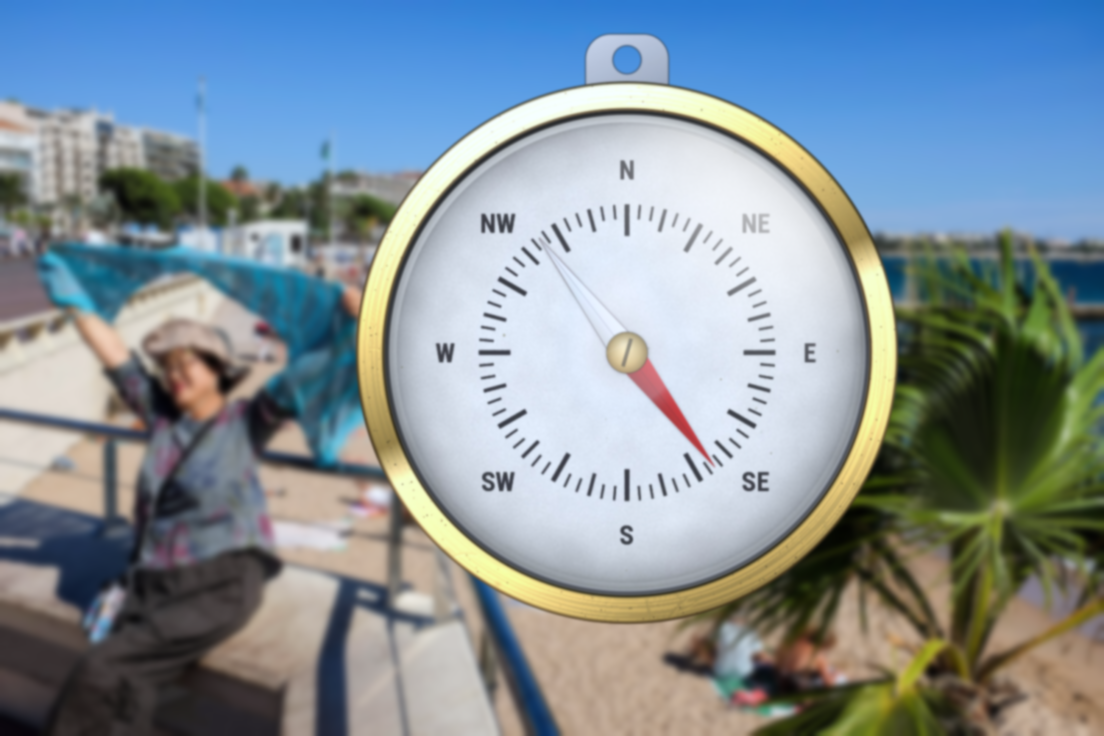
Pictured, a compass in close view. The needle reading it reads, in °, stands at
142.5 °
